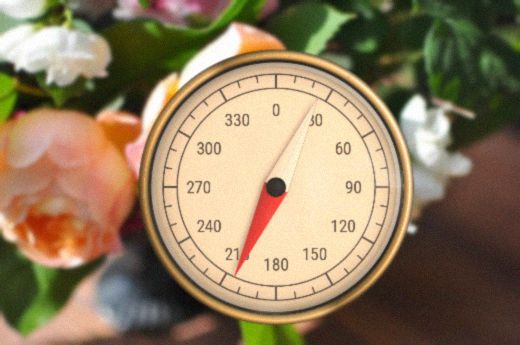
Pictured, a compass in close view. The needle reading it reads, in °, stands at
205 °
